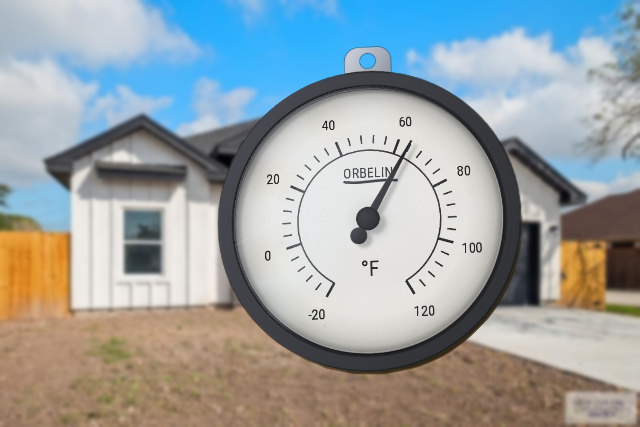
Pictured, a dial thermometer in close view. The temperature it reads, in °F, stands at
64 °F
